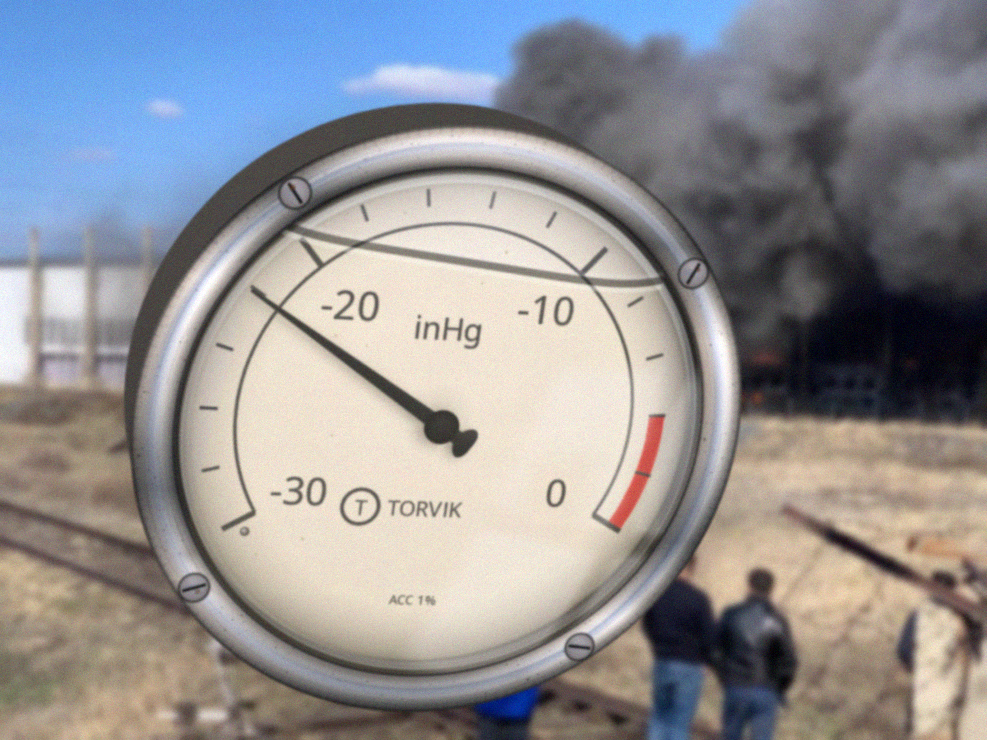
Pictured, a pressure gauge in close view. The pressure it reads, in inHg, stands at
-22 inHg
